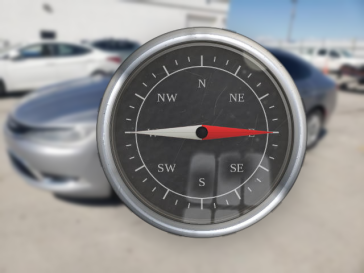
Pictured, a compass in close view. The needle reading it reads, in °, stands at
90 °
